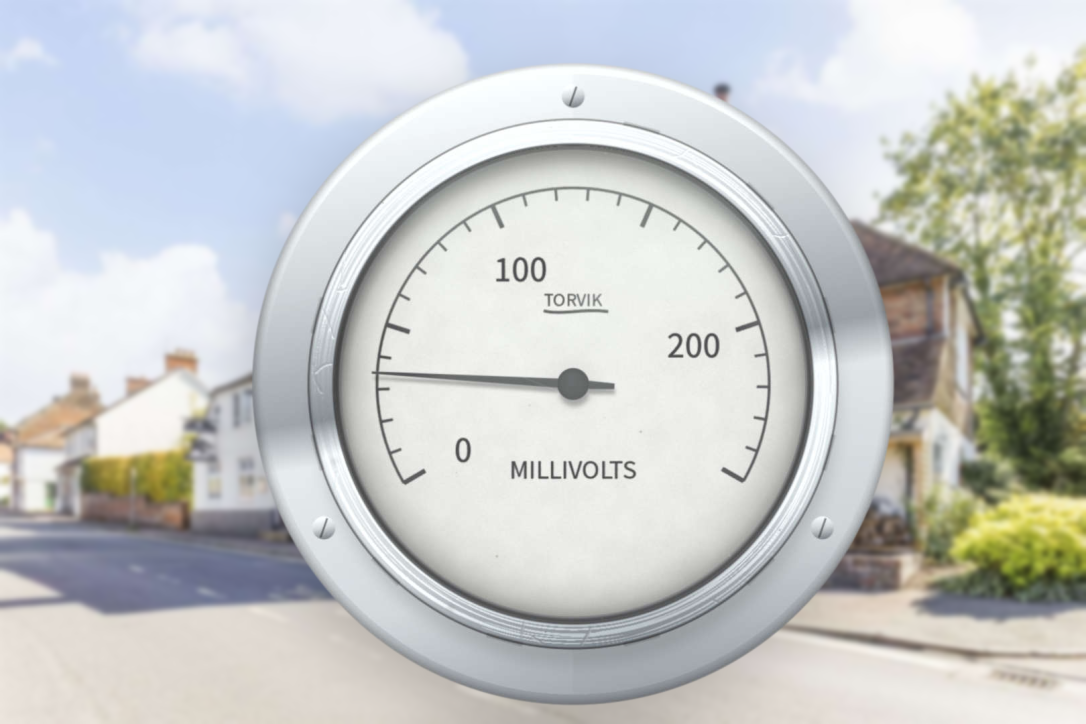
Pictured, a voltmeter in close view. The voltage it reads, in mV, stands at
35 mV
